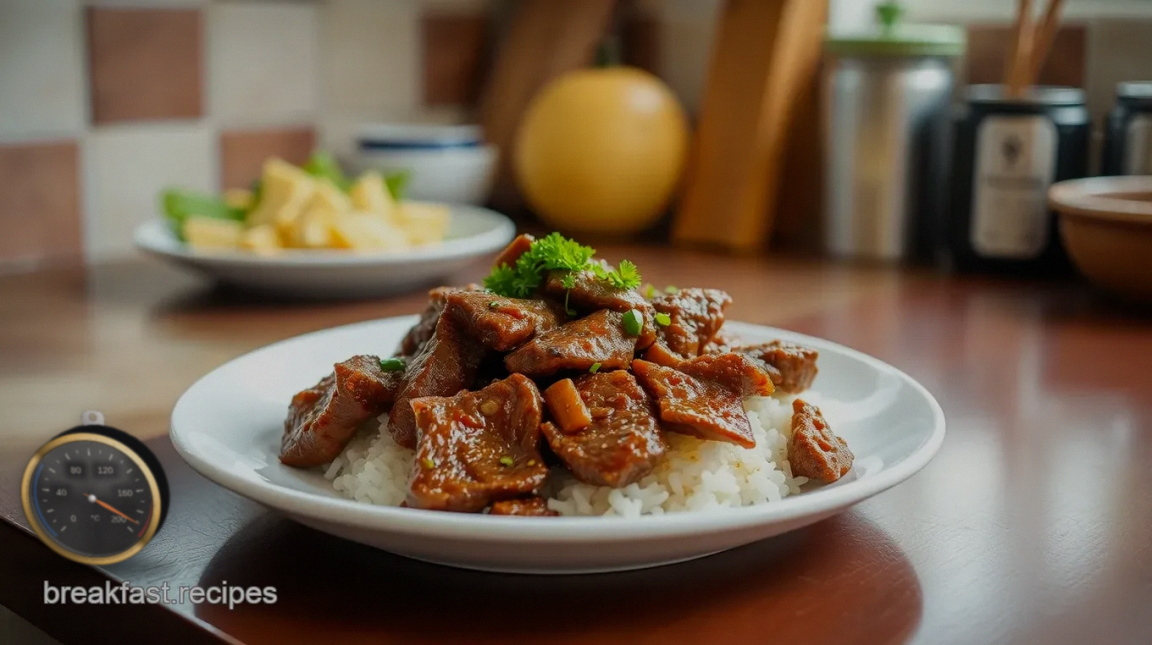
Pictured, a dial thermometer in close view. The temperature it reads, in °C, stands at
190 °C
